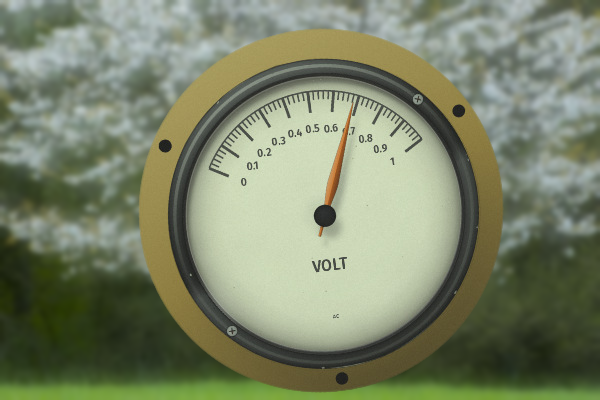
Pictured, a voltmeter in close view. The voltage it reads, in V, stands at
0.68 V
